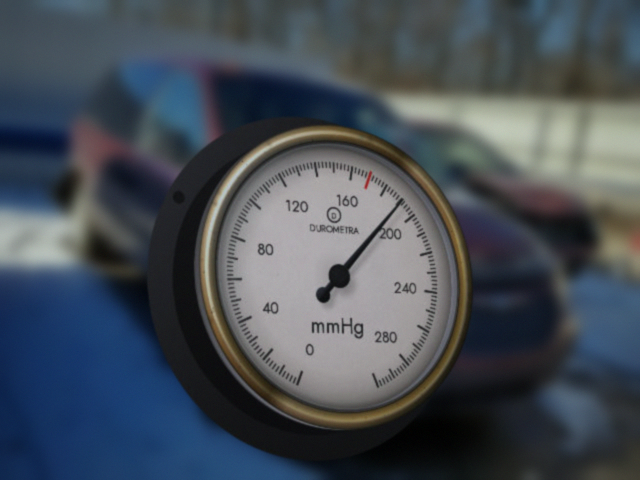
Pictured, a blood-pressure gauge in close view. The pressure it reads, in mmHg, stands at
190 mmHg
